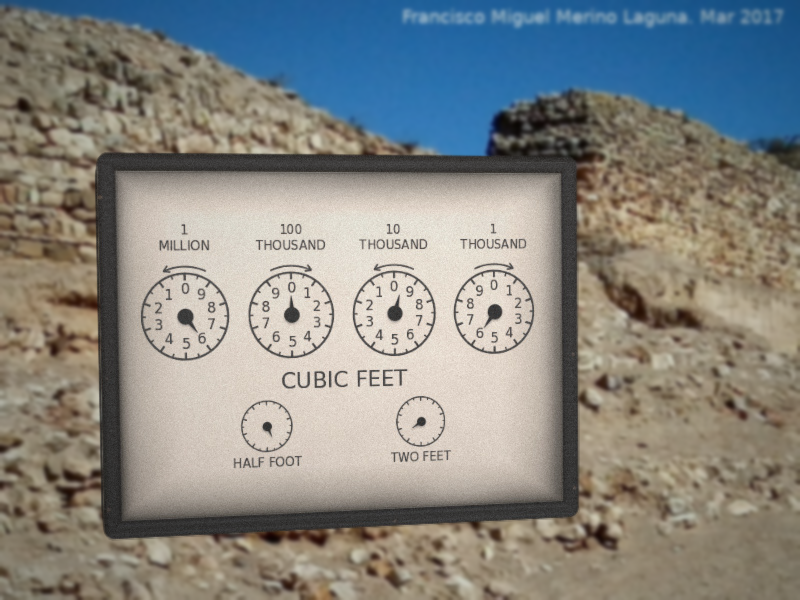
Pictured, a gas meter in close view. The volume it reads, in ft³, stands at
599600 ft³
